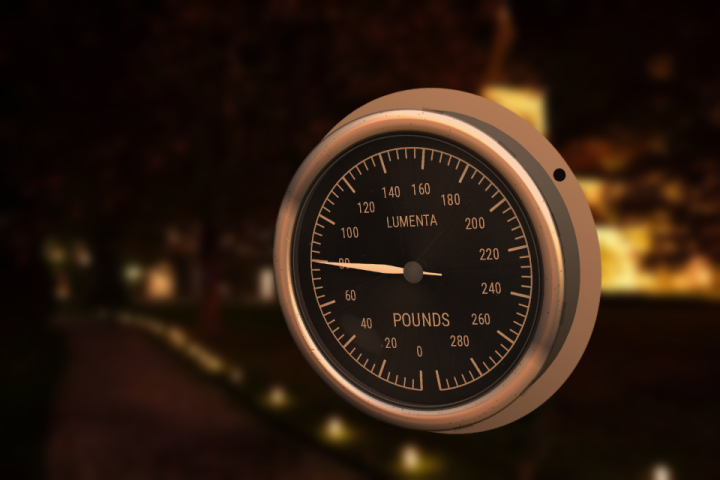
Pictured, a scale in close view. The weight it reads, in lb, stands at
80 lb
